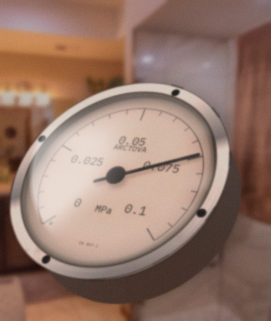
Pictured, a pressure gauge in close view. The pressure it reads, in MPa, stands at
0.075 MPa
